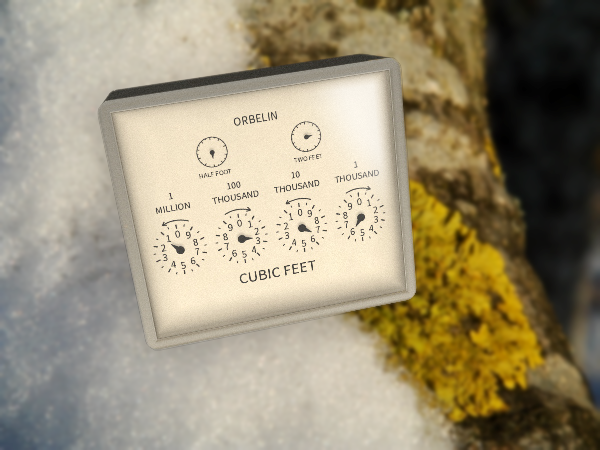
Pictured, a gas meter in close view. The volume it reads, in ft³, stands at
126600 ft³
